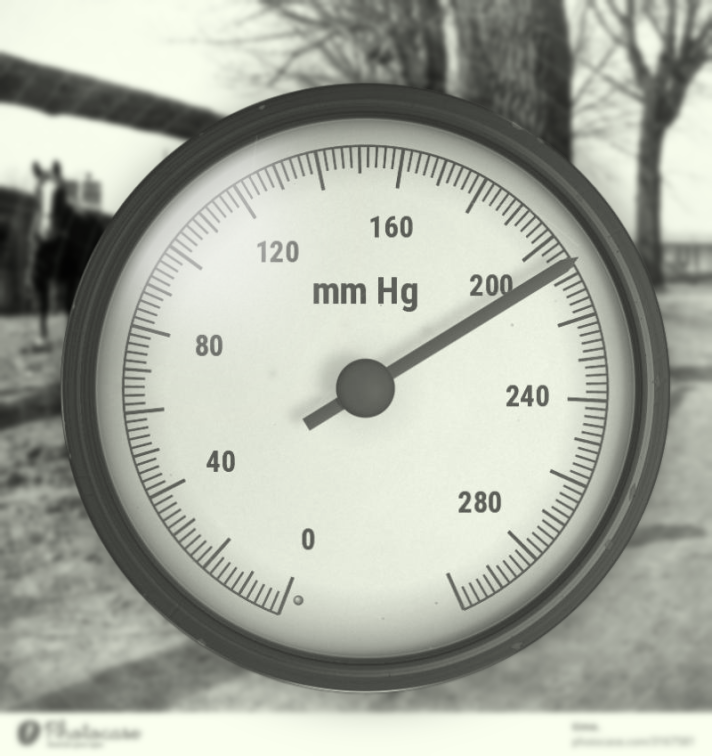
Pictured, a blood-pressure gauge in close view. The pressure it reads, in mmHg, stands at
207 mmHg
